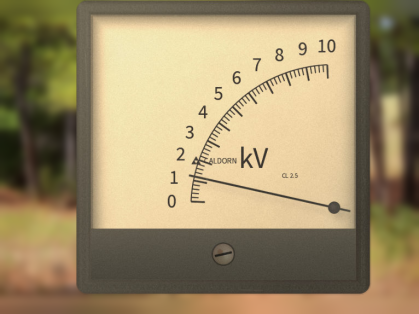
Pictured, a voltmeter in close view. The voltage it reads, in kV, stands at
1.2 kV
